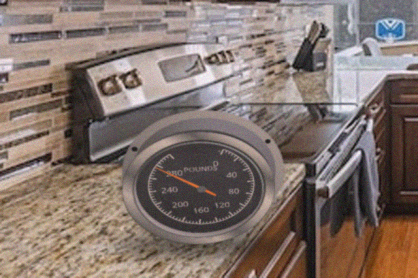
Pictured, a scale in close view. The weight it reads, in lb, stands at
280 lb
